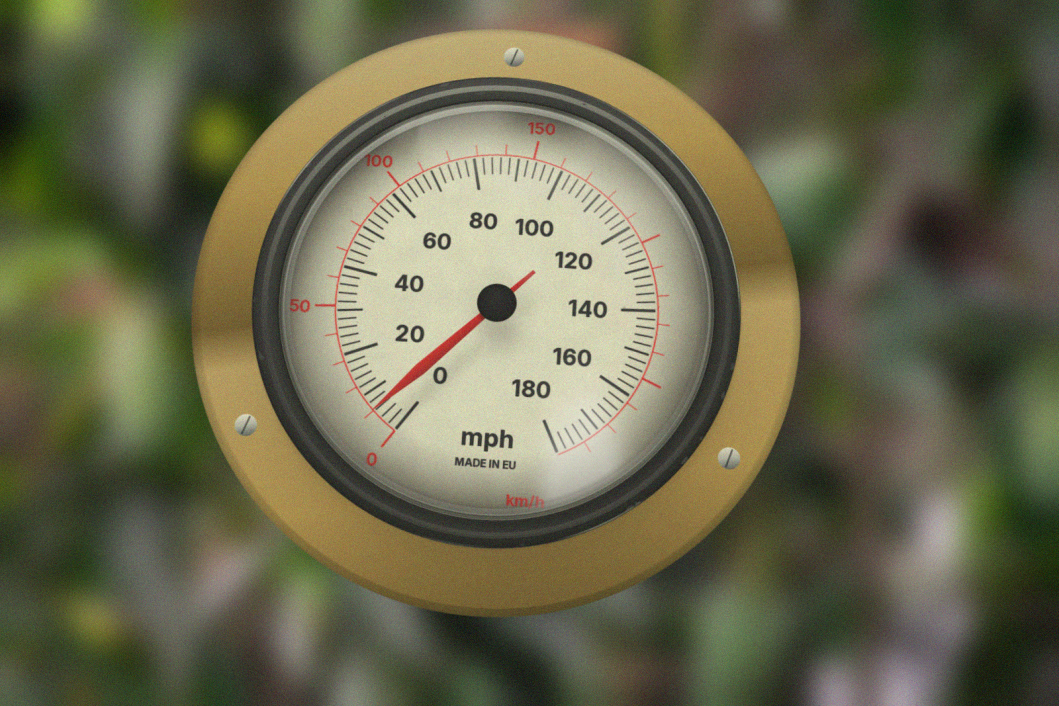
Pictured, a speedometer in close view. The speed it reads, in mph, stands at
6 mph
